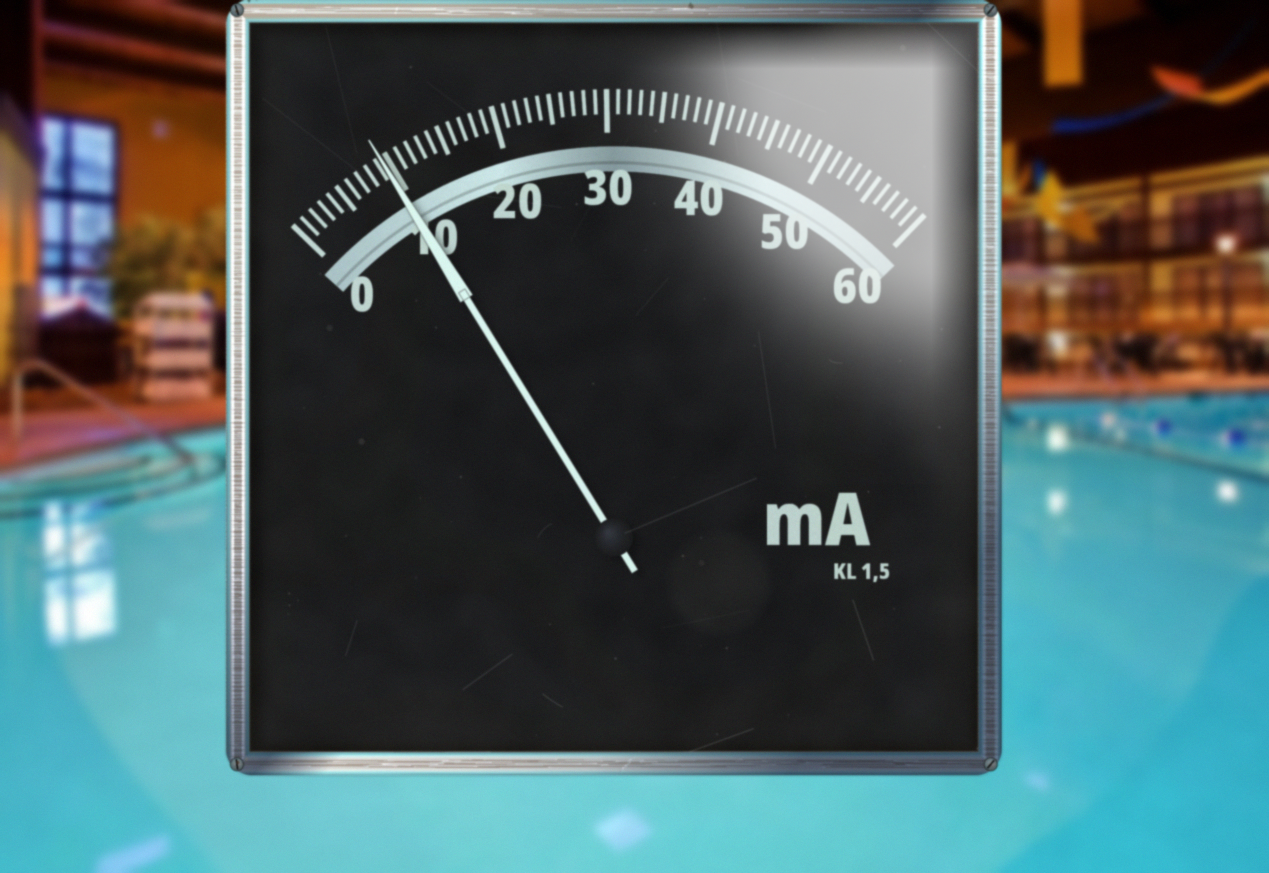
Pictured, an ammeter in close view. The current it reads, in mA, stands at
9.5 mA
